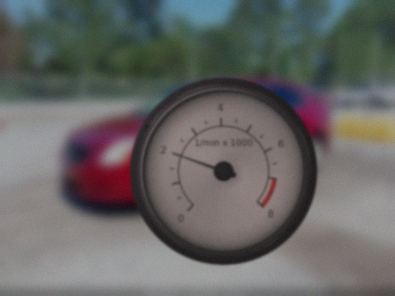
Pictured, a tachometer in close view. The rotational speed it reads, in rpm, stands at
2000 rpm
